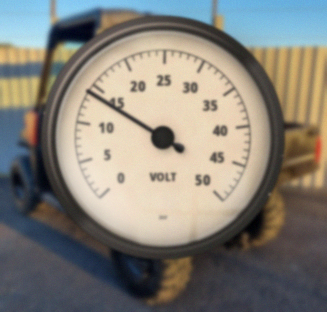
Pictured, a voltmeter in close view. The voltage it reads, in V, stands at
14 V
